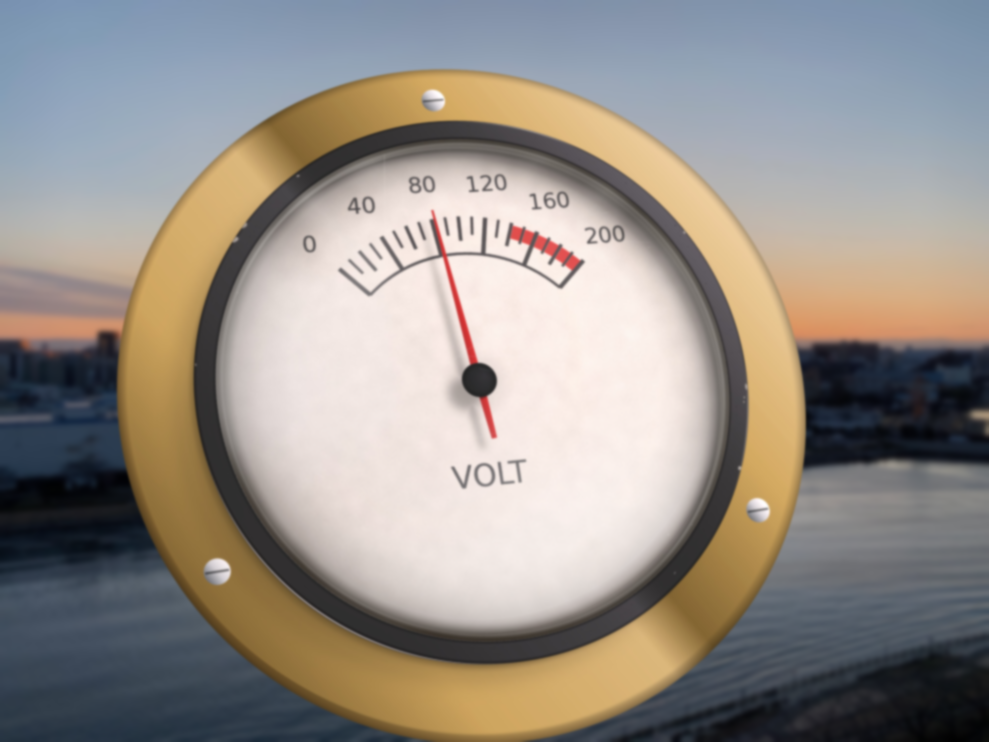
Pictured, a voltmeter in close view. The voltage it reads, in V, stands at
80 V
